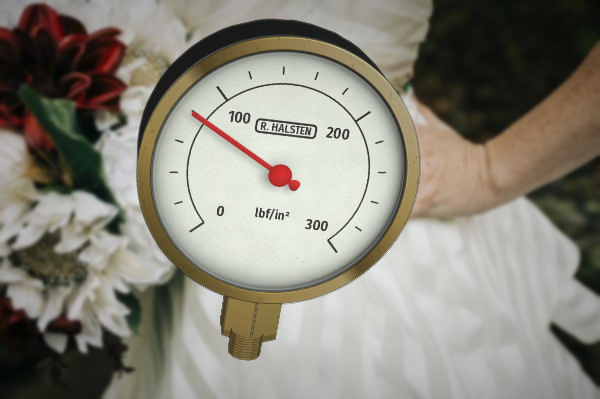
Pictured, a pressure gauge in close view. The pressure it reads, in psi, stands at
80 psi
